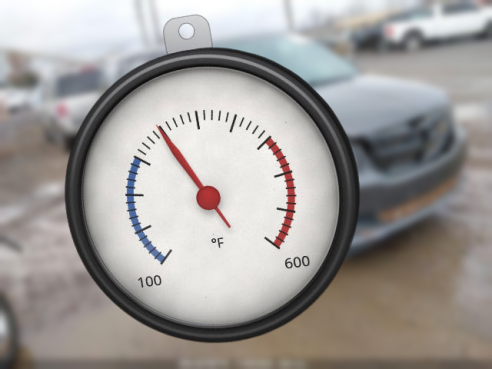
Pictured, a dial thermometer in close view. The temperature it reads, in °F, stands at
300 °F
